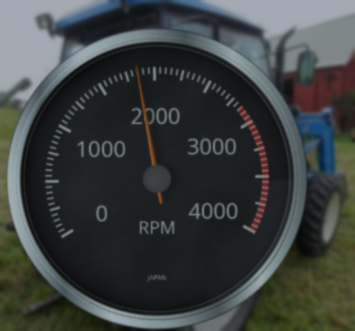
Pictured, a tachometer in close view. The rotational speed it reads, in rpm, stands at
1850 rpm
